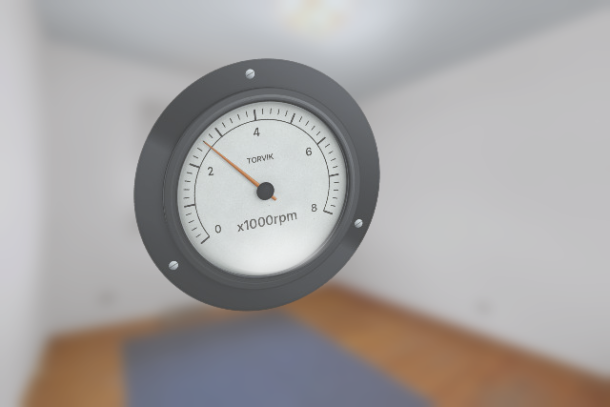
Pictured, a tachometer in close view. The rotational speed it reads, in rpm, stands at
2600 rpm
